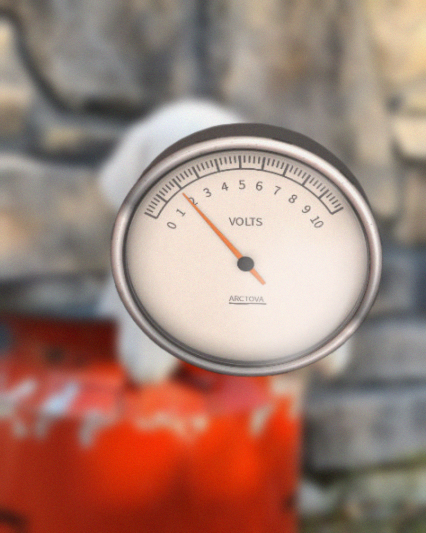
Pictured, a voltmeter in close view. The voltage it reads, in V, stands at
2 V
